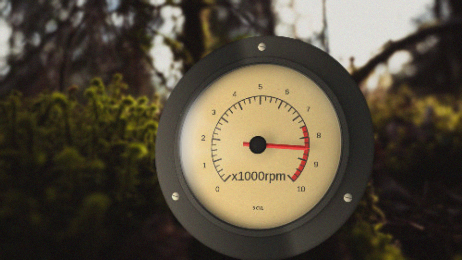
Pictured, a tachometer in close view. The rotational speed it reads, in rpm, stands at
8500 rpm
